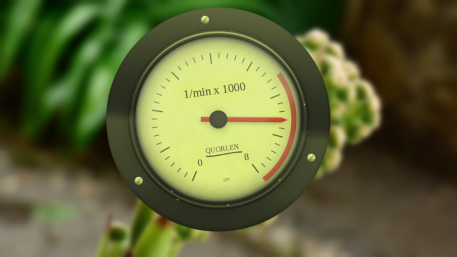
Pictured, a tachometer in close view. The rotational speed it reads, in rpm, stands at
6600 rpm
